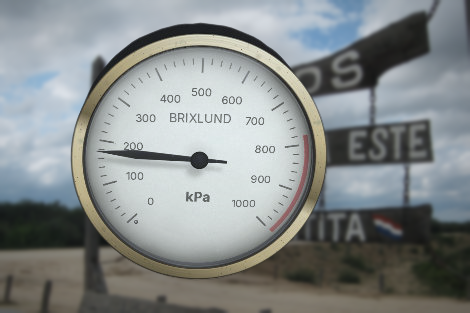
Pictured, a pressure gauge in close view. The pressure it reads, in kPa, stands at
180 kPa
